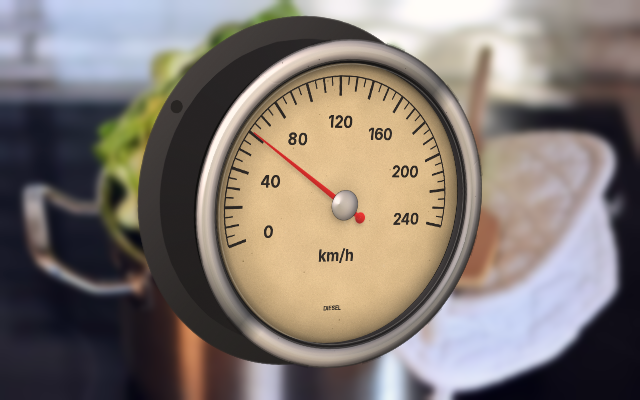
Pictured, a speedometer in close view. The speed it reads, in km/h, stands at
60 km/h
